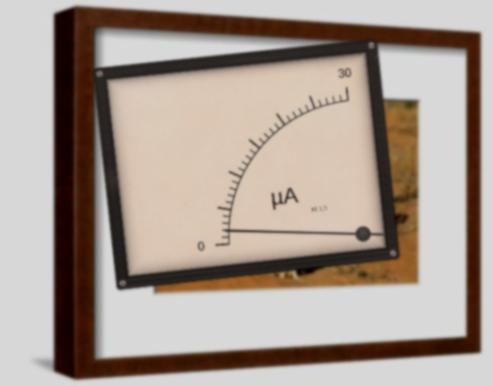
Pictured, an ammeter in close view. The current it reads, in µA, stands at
2 µA
